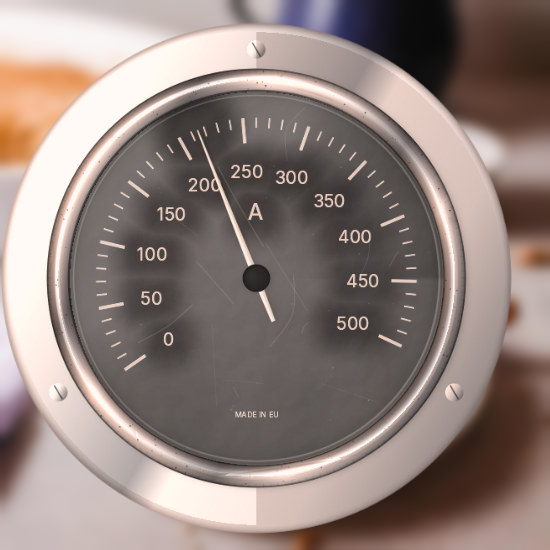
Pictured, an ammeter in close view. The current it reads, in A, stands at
215 A
